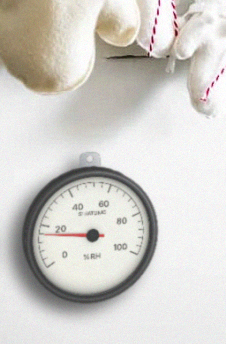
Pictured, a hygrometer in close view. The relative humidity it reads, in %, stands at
16 %
